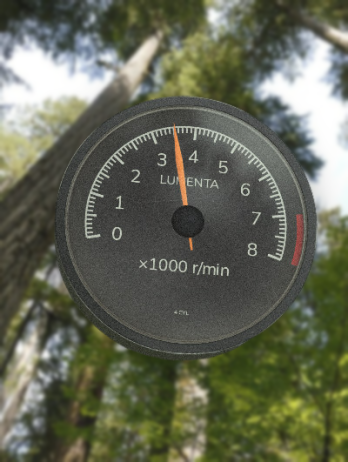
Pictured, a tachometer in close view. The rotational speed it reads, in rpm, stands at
3500 rpm
